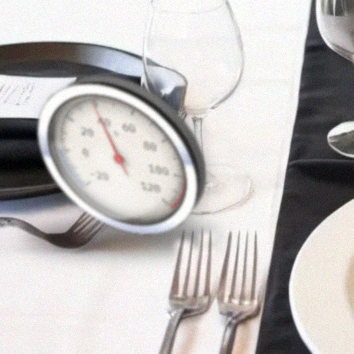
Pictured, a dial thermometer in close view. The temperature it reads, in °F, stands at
40 °F
